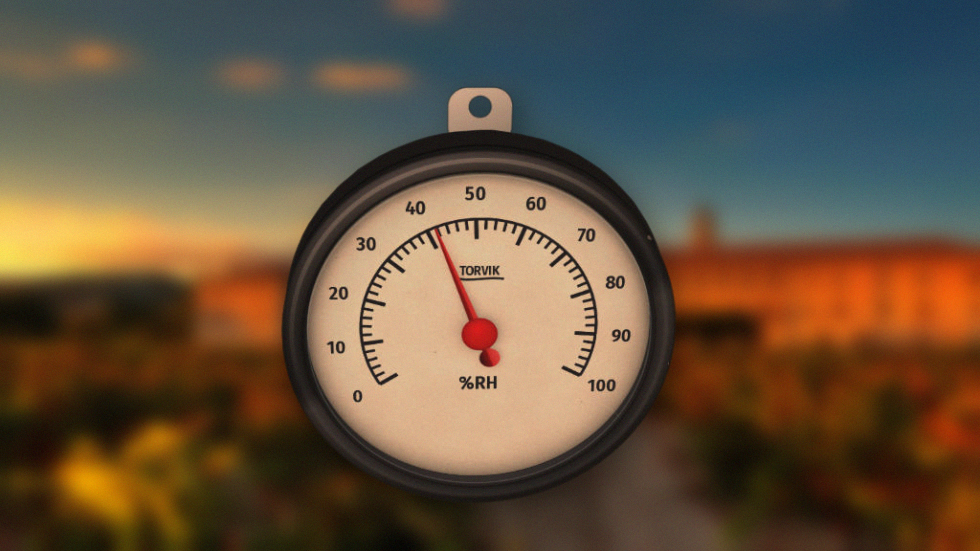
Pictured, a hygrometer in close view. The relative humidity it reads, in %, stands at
42 %
